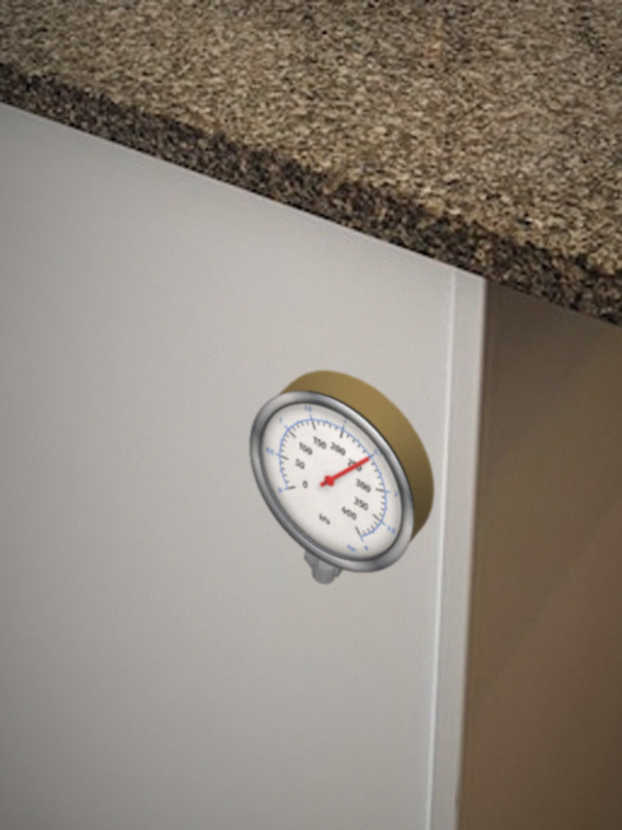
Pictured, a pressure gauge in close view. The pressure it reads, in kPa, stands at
250 kPa
